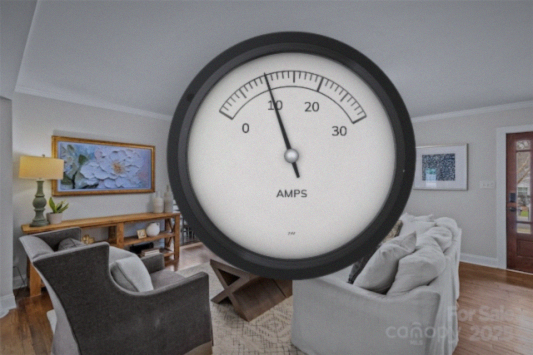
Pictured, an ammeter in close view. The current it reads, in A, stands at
10 A
